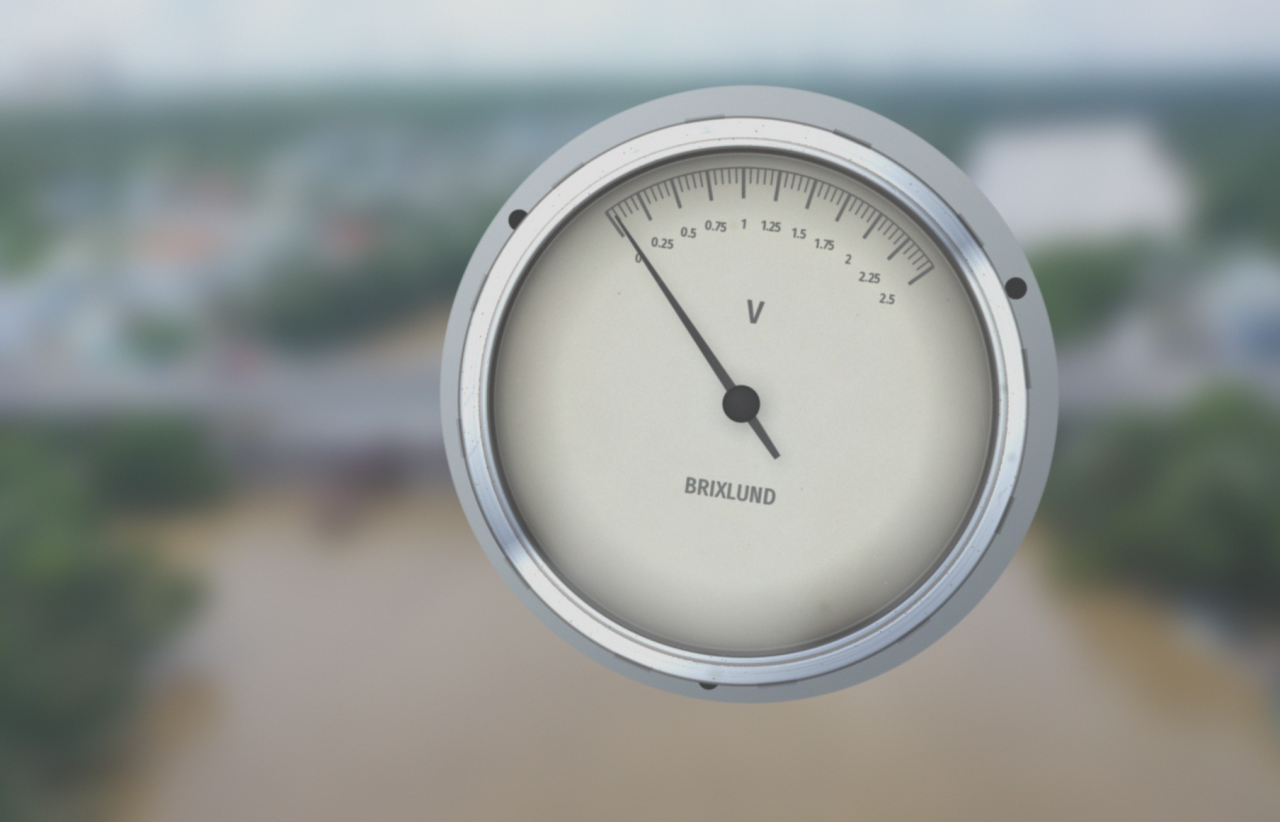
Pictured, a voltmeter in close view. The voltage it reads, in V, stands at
0.05 V
